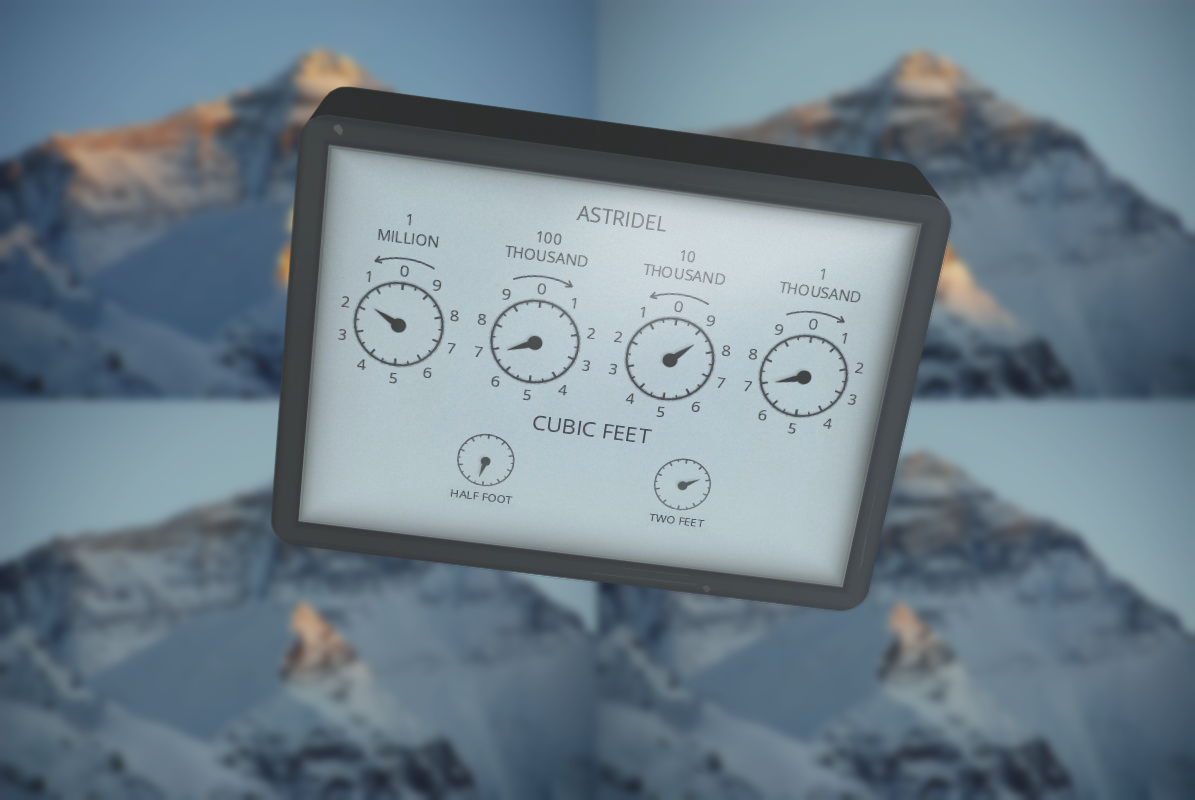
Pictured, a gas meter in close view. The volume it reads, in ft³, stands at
168700 ft³
